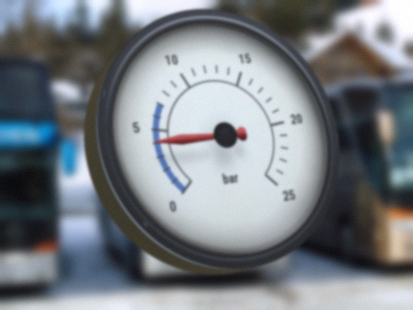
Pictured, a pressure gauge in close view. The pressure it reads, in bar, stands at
4 bar
